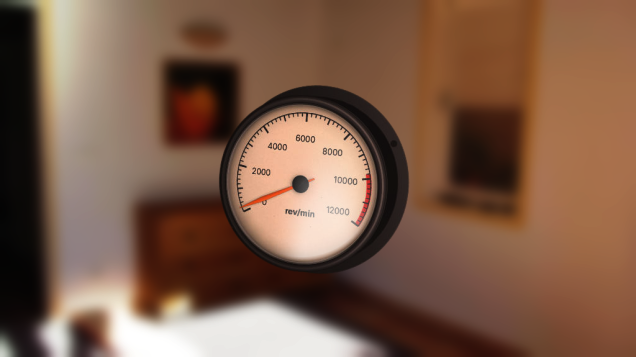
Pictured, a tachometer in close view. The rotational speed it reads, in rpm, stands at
200 rpm
